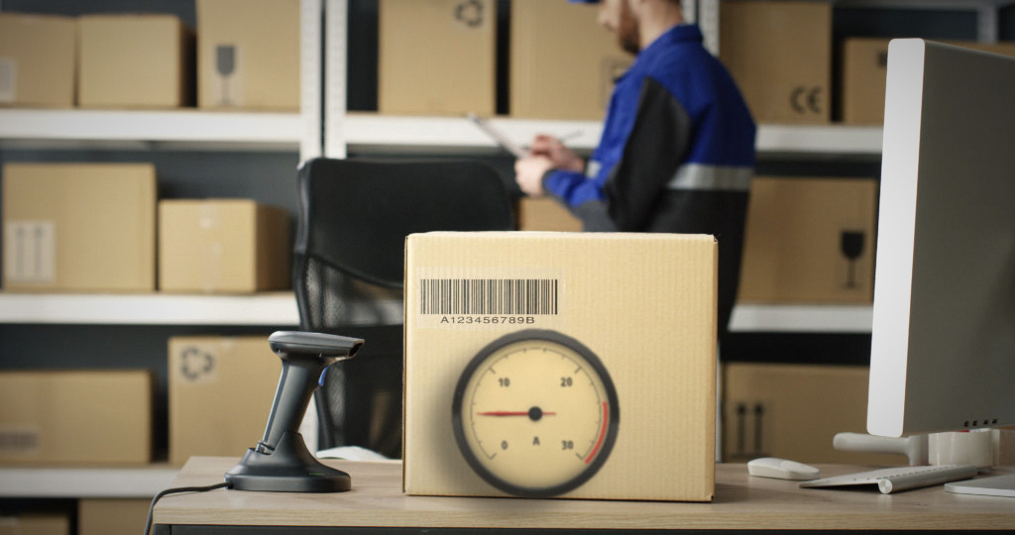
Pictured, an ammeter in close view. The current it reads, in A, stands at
5 A
